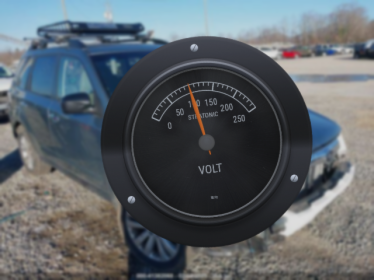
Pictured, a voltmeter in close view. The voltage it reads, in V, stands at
100 V
